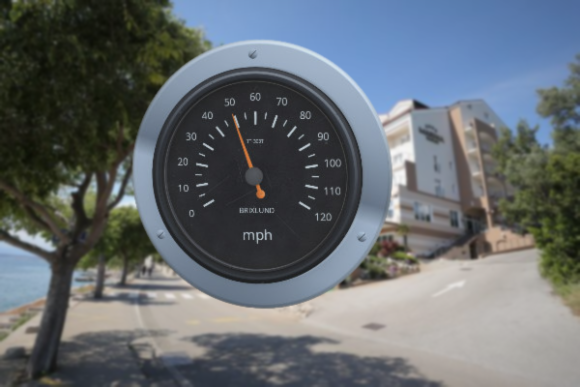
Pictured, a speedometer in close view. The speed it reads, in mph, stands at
50 mph
